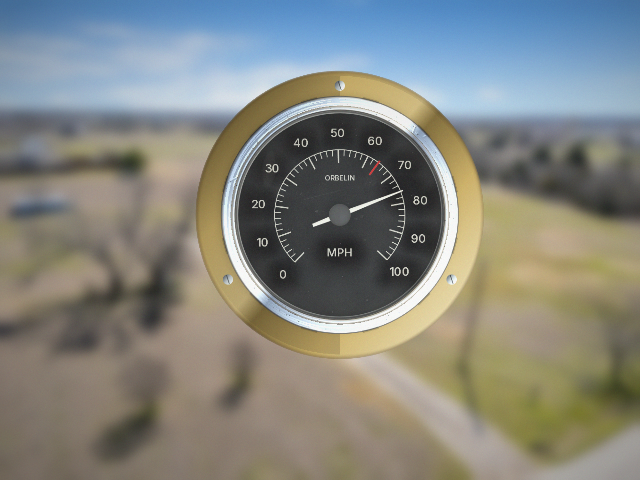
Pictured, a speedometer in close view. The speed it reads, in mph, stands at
76 mph
